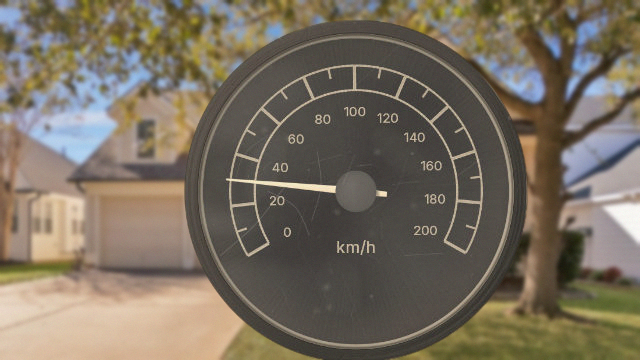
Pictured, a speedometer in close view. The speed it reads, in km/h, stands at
30 km/h
